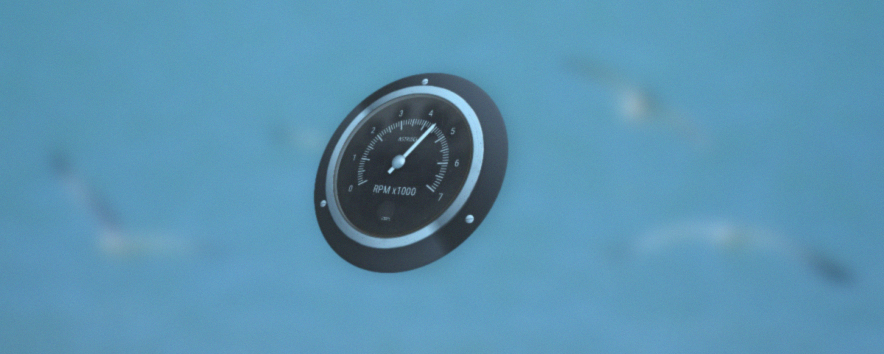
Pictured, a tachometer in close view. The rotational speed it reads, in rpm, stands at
4500 rpm
